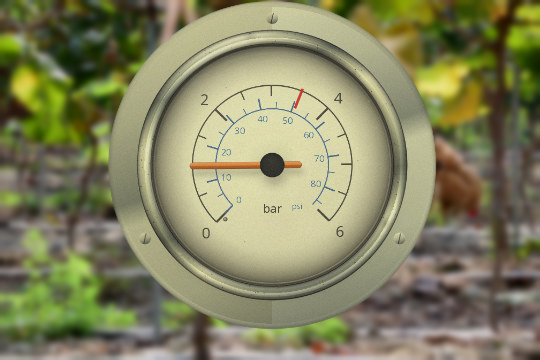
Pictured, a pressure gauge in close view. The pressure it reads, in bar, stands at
1 bar
